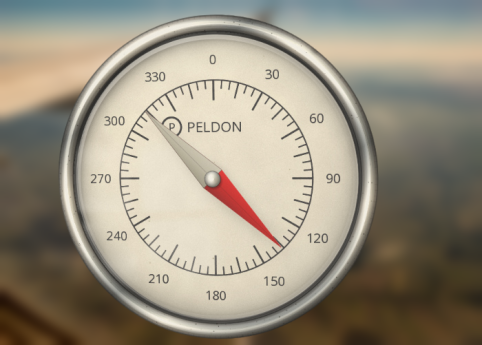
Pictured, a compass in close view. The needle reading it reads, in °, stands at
135 °
